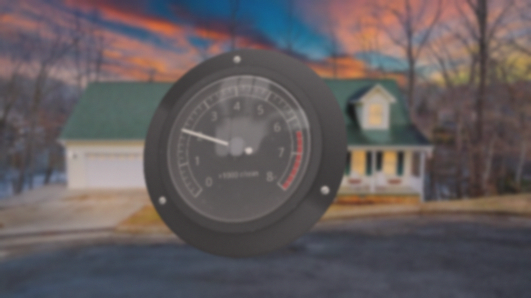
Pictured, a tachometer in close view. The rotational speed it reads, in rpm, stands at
2000 rpm
